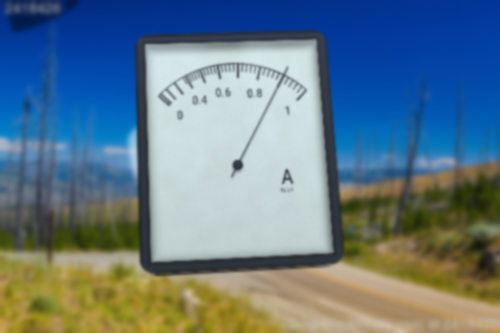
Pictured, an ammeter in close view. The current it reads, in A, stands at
0.9 A
